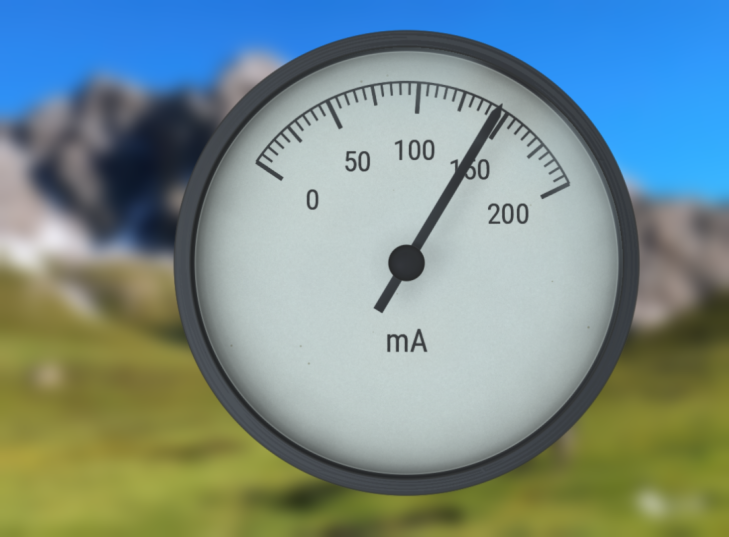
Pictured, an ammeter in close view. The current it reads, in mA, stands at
145 mA
